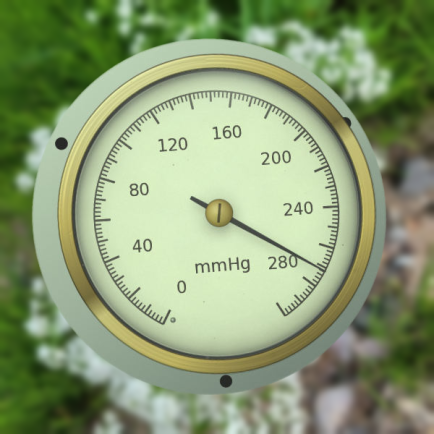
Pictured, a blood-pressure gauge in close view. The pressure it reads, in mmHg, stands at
272 mmHg
